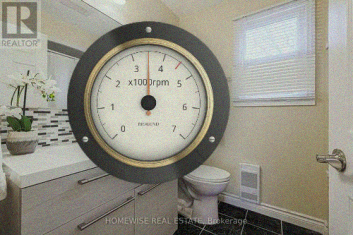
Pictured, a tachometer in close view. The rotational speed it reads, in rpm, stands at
3500 rpm
